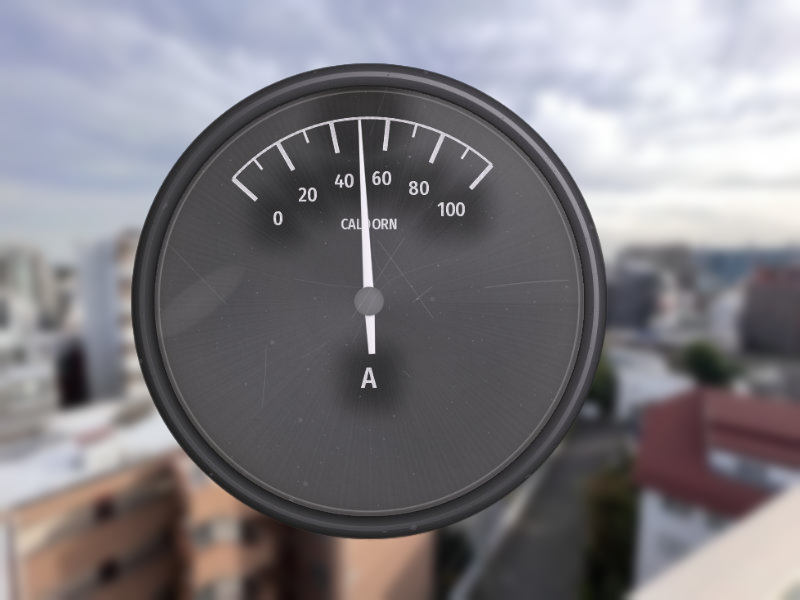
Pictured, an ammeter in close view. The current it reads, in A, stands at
50 A
